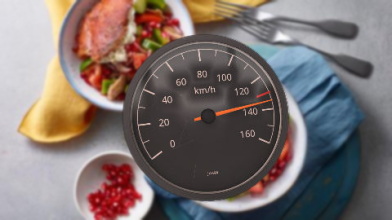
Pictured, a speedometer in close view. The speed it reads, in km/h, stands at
135 km/h
